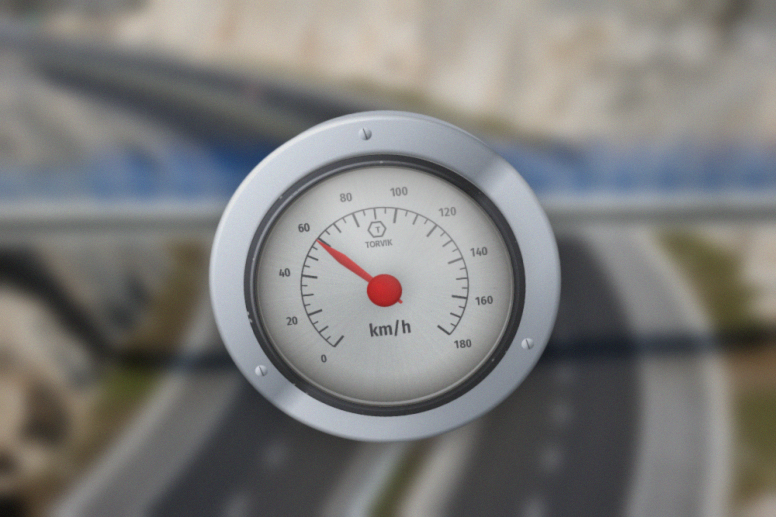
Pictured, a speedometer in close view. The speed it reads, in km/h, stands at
60 km/h
